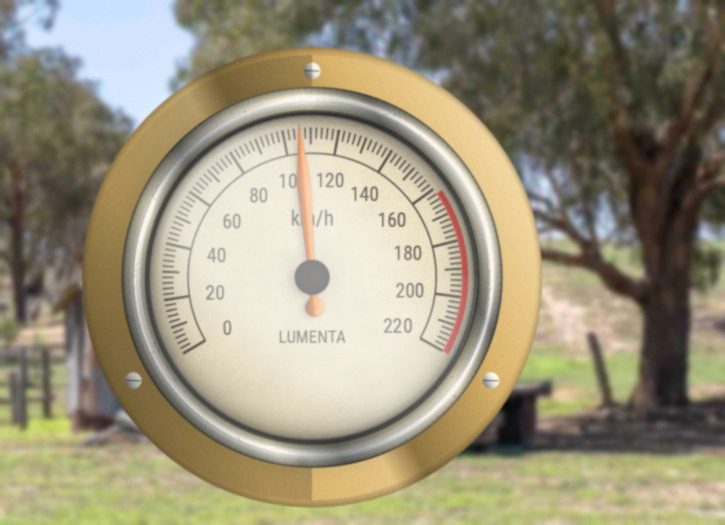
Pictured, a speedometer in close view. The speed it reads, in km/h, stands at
106 km/h
